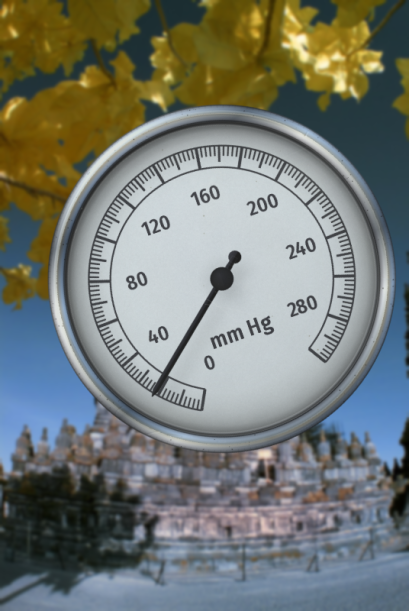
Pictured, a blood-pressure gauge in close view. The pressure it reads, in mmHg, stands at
22 mmHg
